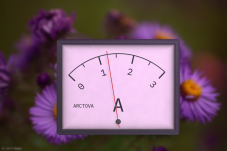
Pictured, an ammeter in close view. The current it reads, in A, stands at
1.25 A
